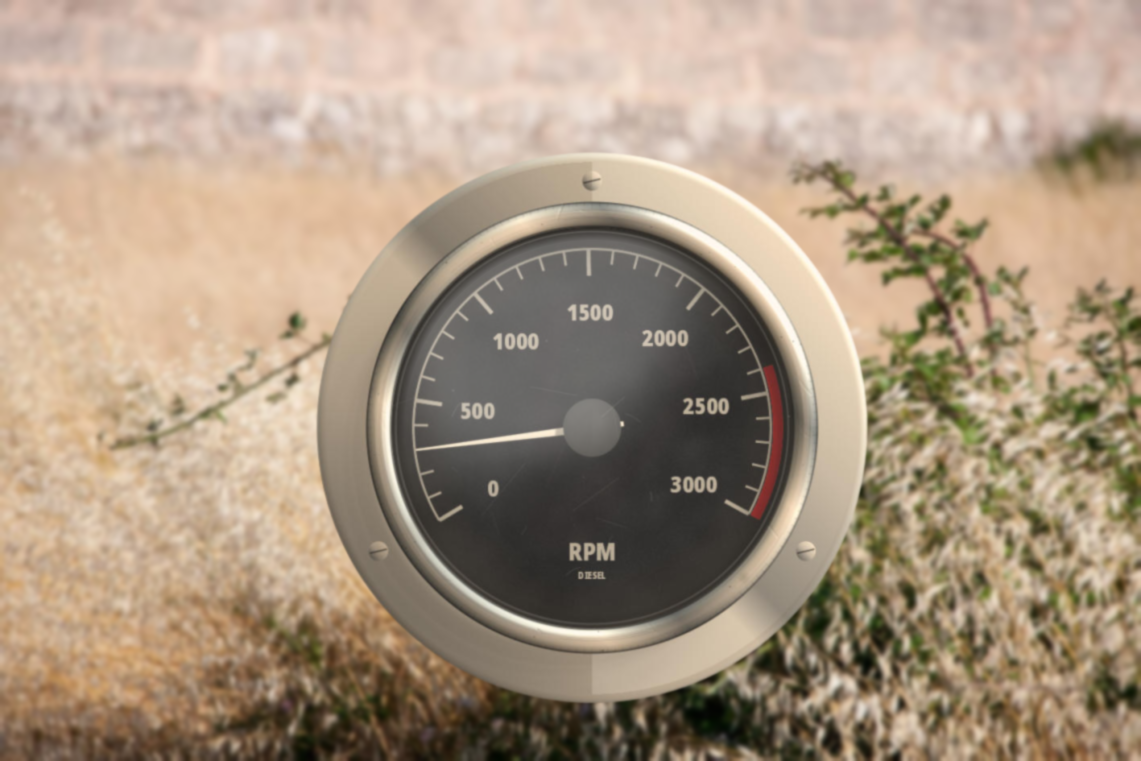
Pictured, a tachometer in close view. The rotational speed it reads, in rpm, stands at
300 rpm
